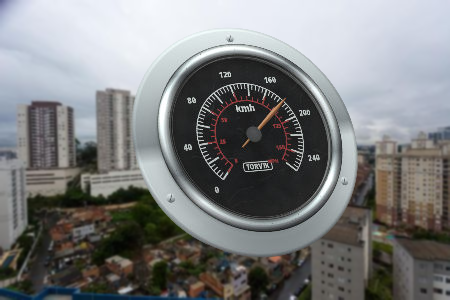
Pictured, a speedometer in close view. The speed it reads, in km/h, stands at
180 km/h
